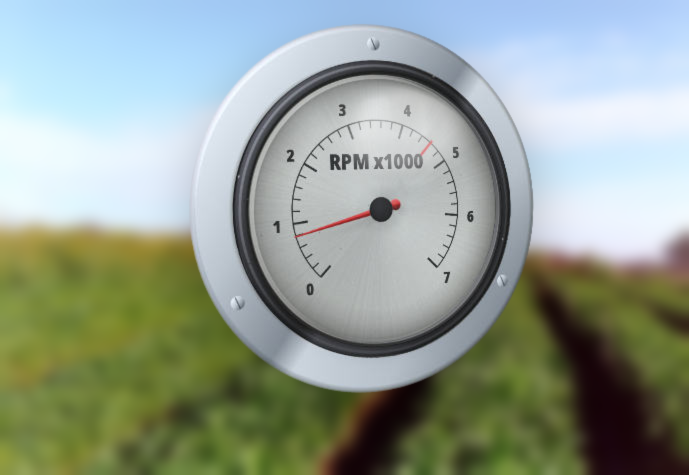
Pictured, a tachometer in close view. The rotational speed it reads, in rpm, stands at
800 rpm
